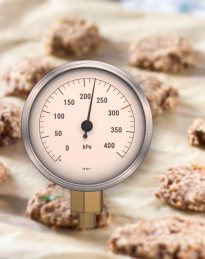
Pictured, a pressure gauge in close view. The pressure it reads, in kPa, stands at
220 kPa
